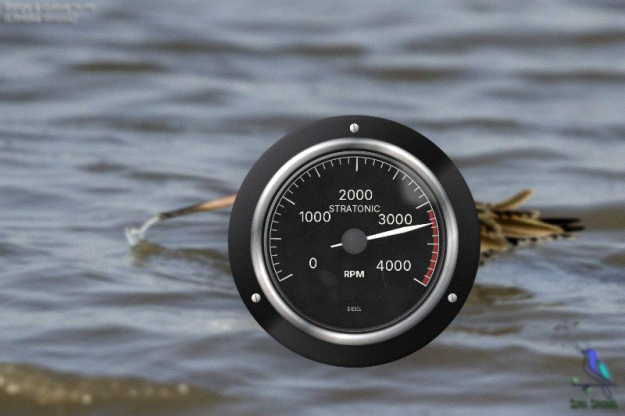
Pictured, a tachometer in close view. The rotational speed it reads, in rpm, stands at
3250 rpm
